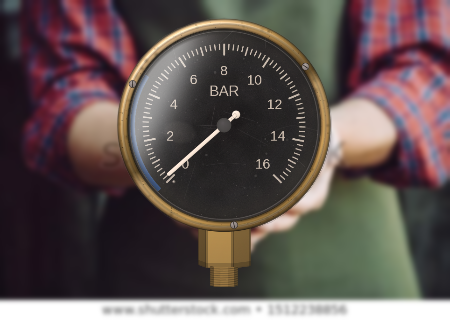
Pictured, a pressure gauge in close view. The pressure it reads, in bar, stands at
0.2 bar
